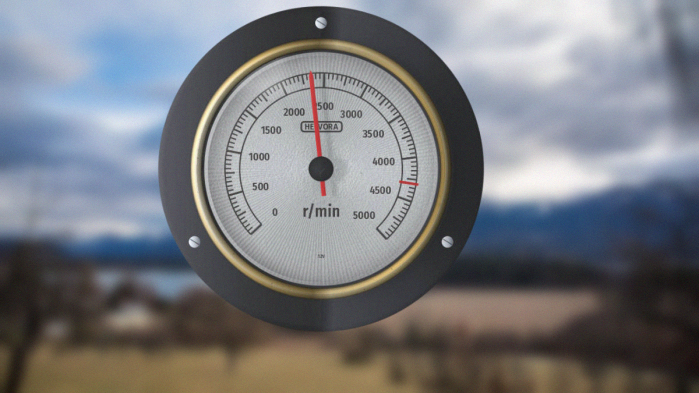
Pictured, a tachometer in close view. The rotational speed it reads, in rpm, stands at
2350 rpm
